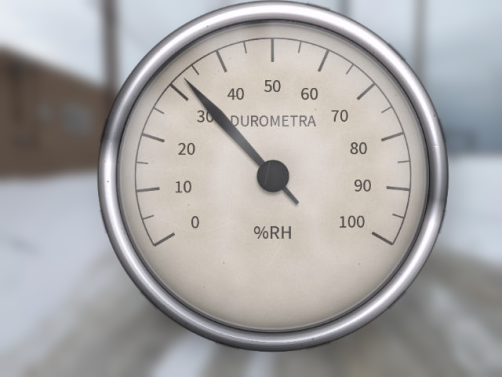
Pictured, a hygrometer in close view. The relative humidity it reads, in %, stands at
32.5 %
